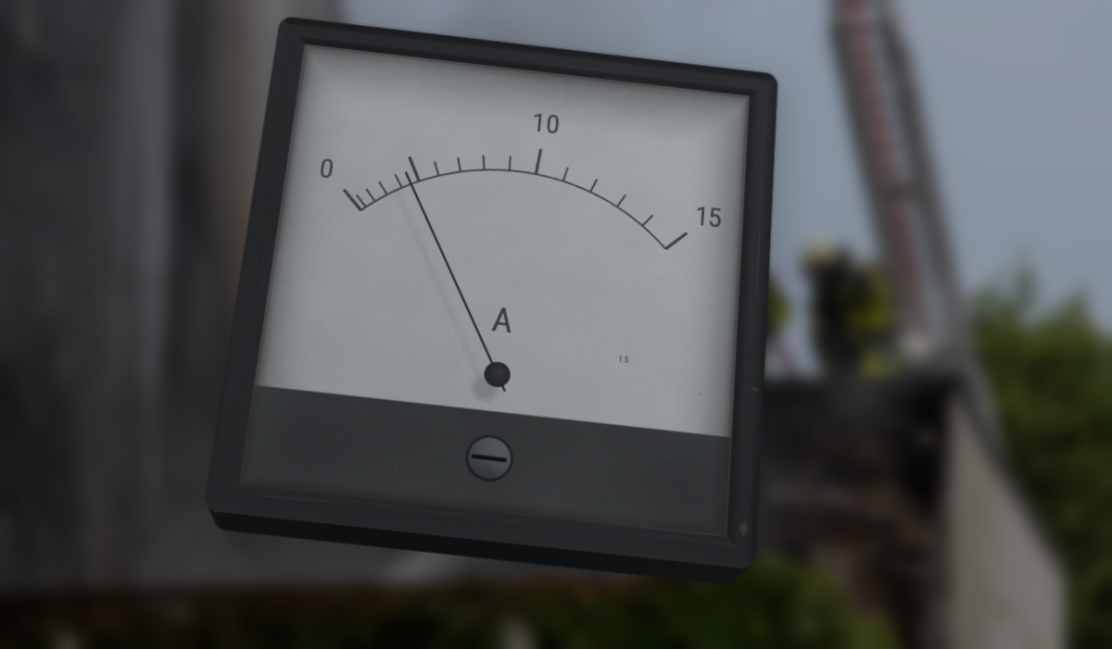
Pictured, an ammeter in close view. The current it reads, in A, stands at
4.5 A
